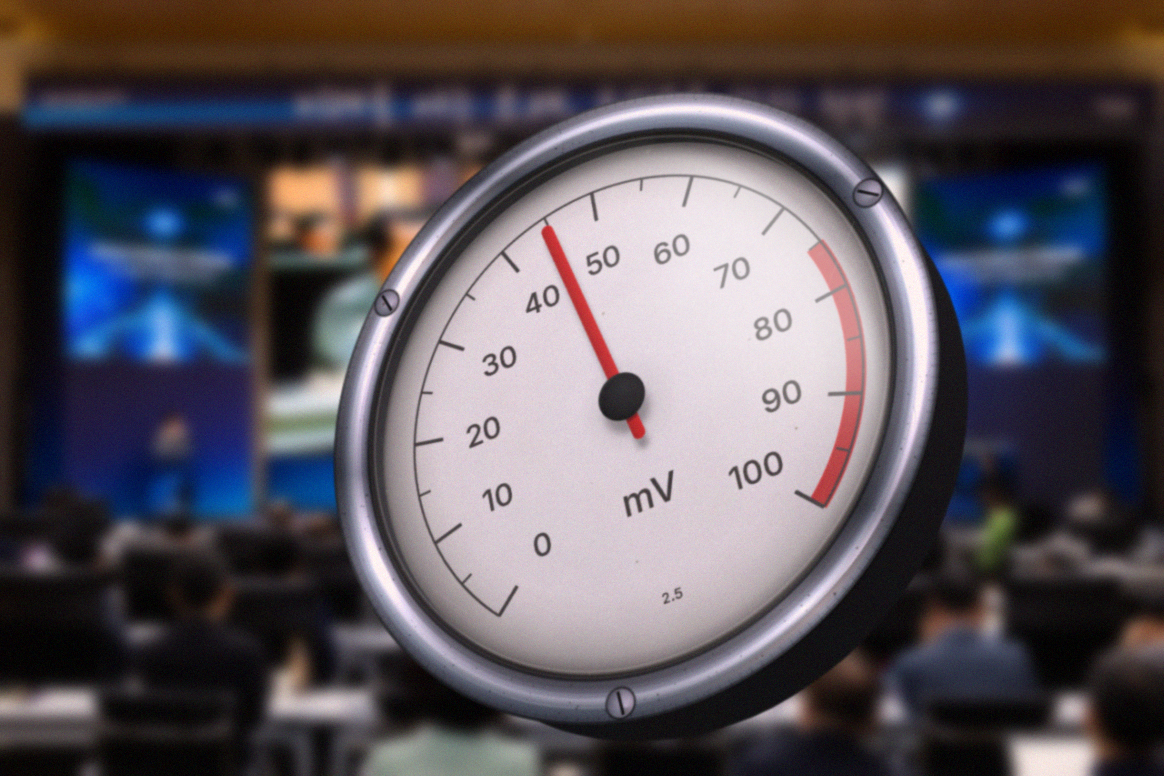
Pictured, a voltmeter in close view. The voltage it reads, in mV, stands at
45 mV
